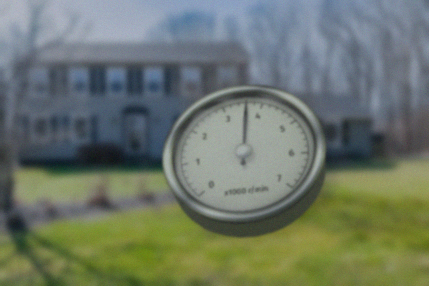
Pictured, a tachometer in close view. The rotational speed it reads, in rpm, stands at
3600 rpm
